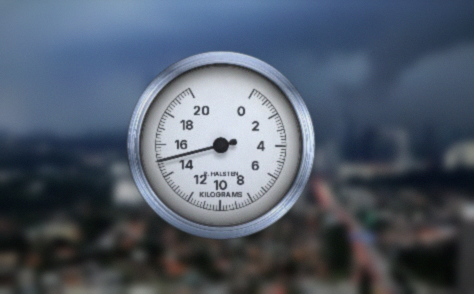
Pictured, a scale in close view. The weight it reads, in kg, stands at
15 kg
